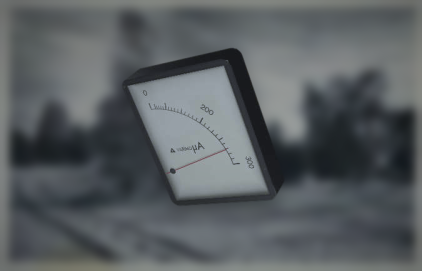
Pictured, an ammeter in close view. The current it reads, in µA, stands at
270 µA
